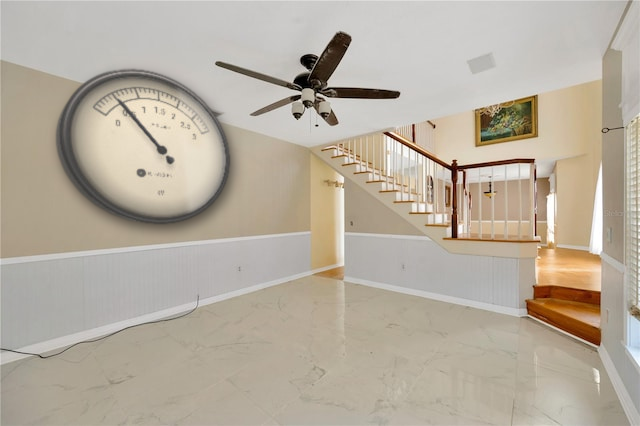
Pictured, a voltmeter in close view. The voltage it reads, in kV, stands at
0.5 kV
